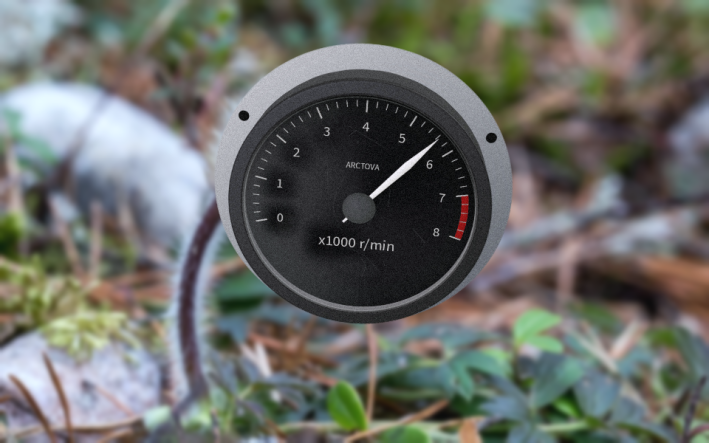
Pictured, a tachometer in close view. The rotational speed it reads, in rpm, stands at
5600 rpm
